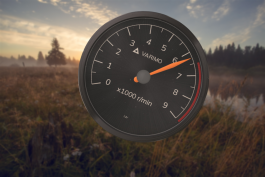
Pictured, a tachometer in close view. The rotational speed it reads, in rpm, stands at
6250 rpm
